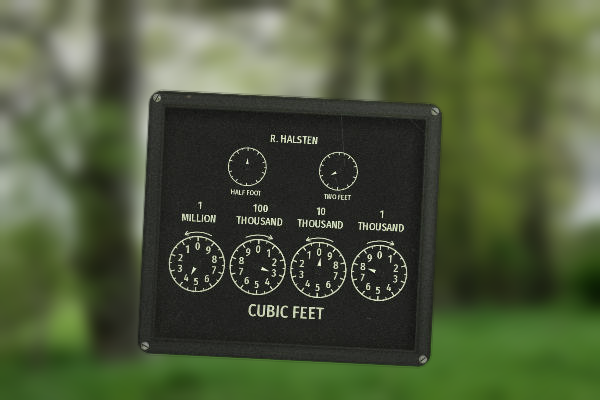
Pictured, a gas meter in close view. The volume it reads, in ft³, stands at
429800 ft³
